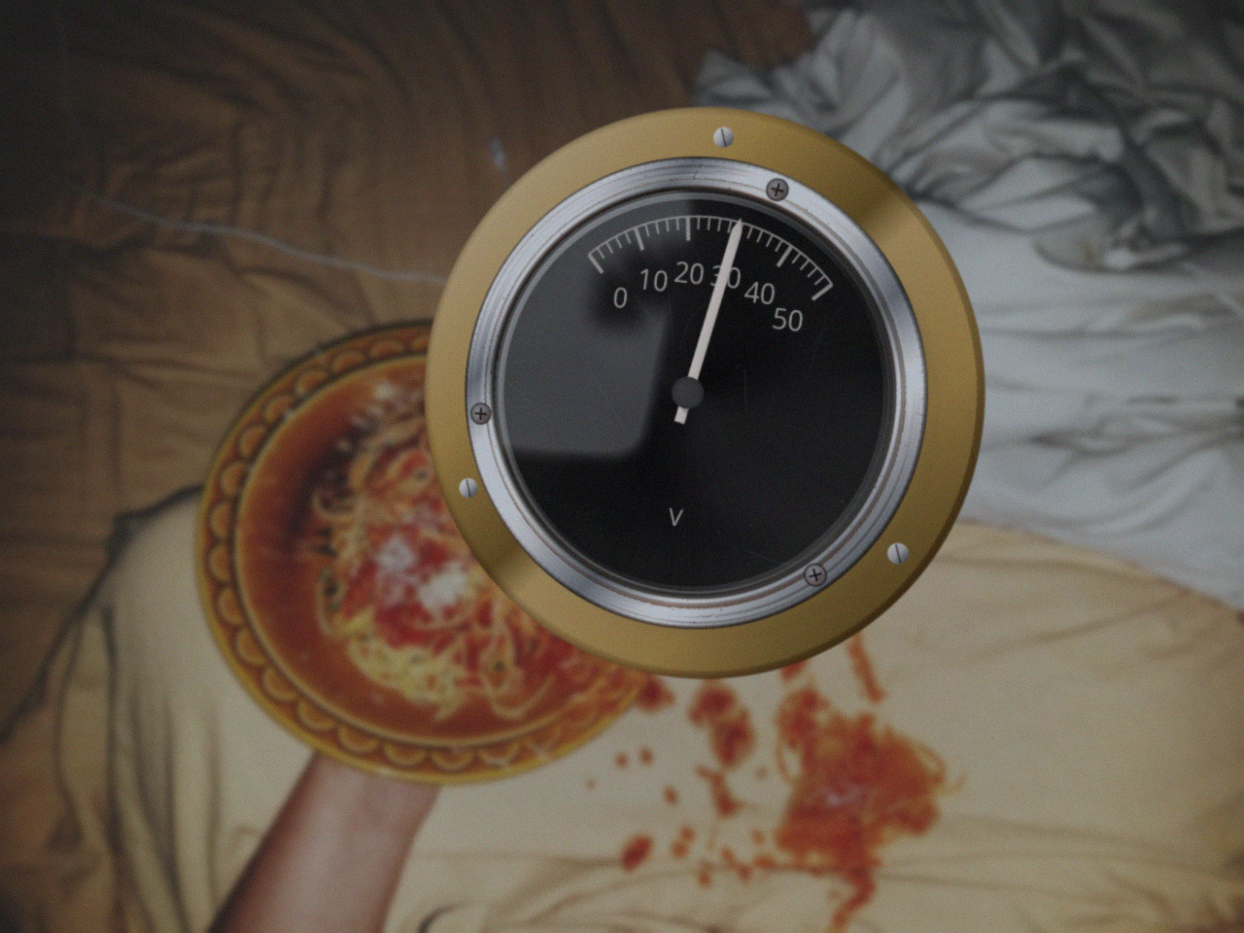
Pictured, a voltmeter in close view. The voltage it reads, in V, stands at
30 V
